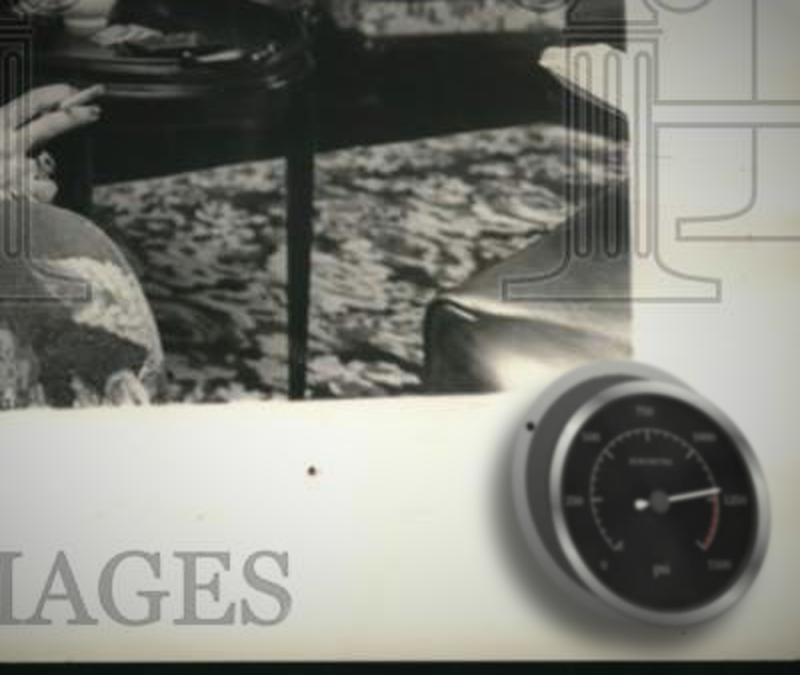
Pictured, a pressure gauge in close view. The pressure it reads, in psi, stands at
1200 psi
